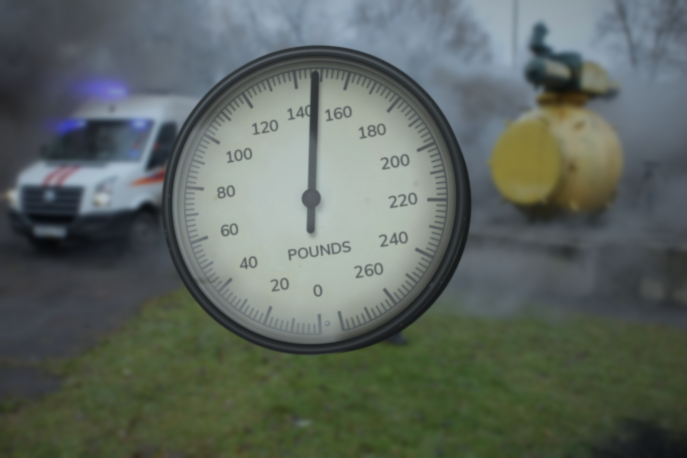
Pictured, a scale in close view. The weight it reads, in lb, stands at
148 lb
